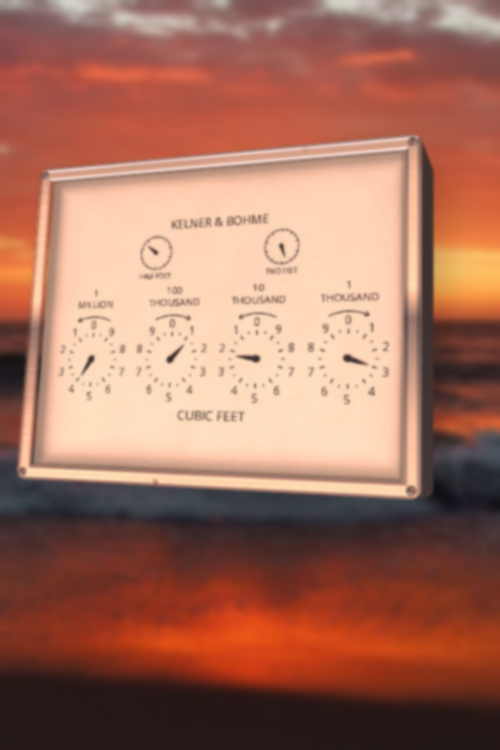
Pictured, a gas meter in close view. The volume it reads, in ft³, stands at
412300 ft³
